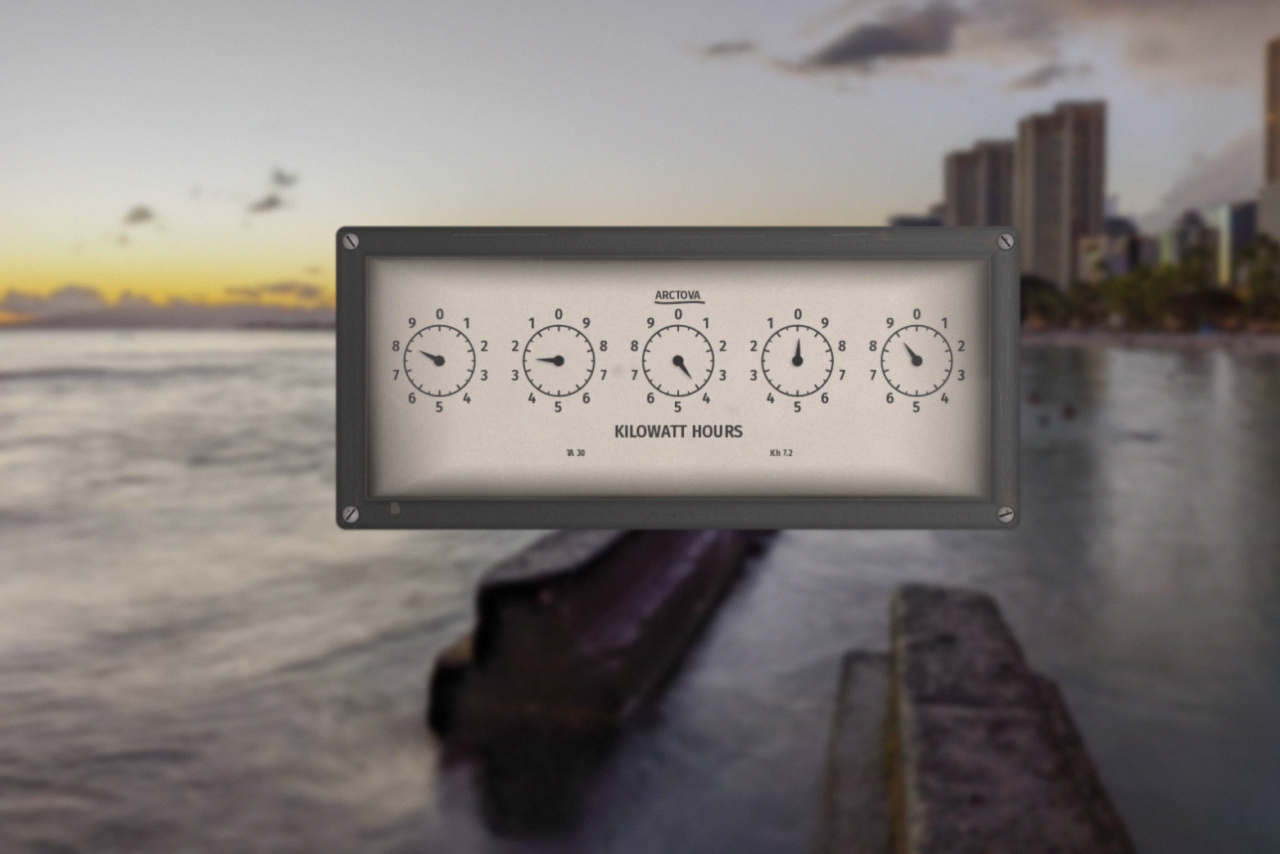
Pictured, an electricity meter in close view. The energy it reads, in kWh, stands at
82399 kWh
